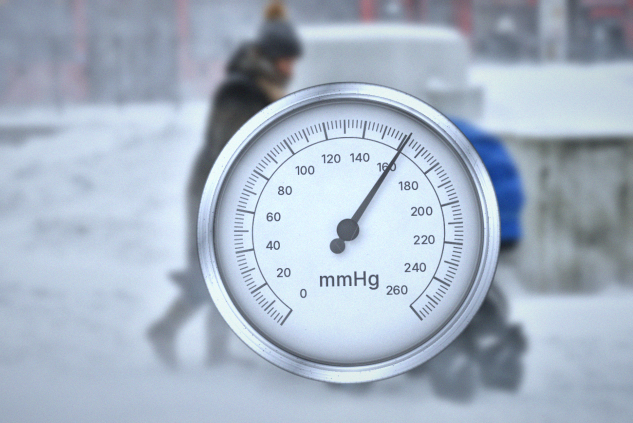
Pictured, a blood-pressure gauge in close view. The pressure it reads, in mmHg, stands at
162 mmHg
